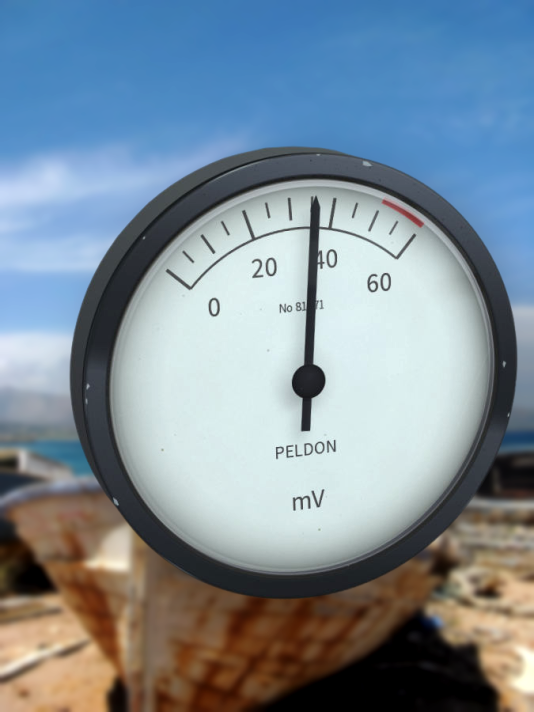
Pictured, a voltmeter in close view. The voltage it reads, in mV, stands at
35 mV
